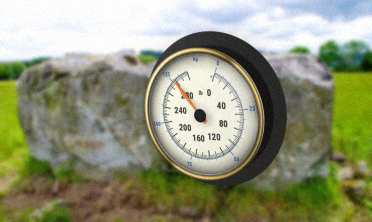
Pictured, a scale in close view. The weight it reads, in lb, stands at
280 lb
